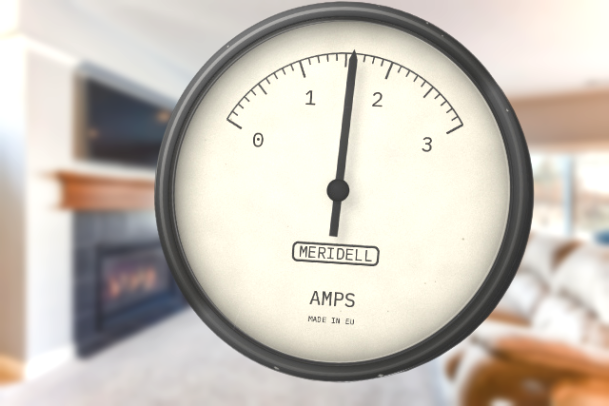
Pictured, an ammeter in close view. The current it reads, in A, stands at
1.6 A
